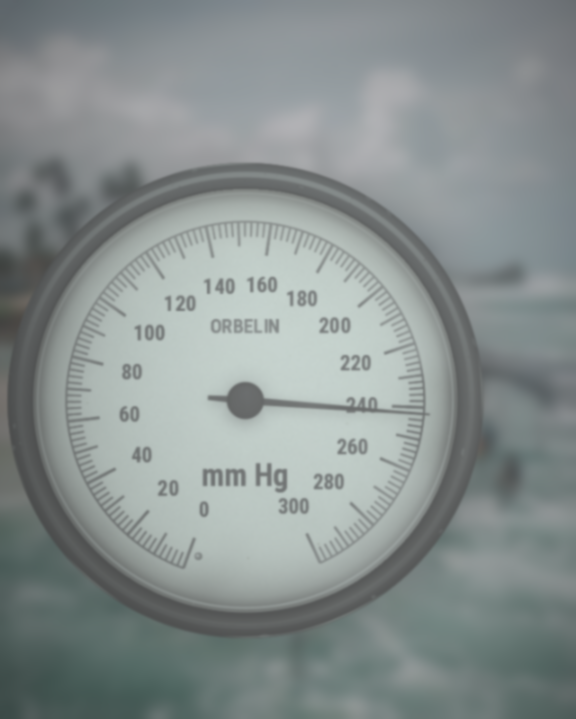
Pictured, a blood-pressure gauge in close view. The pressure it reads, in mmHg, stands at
242 mmHg
